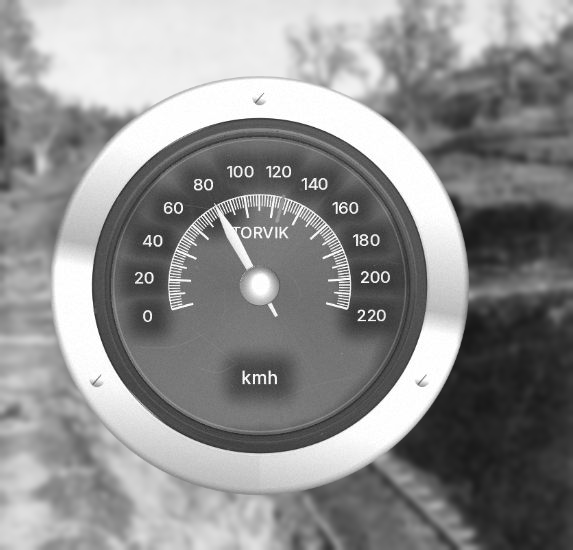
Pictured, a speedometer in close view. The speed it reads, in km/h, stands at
80 km/h
